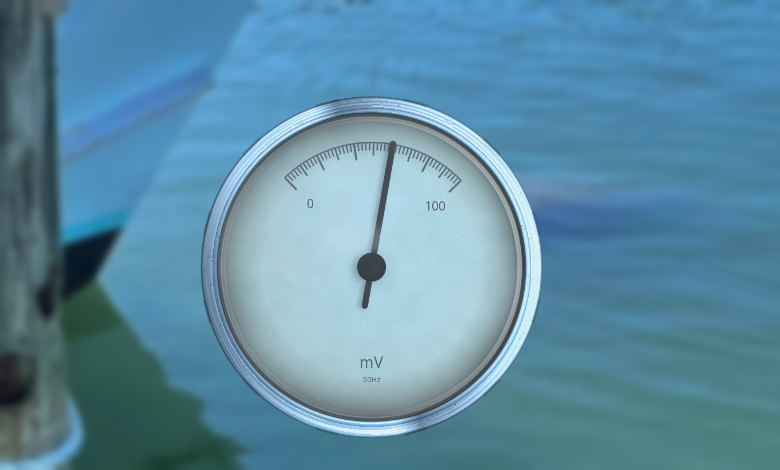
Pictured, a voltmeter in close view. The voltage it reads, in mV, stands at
60 mV
